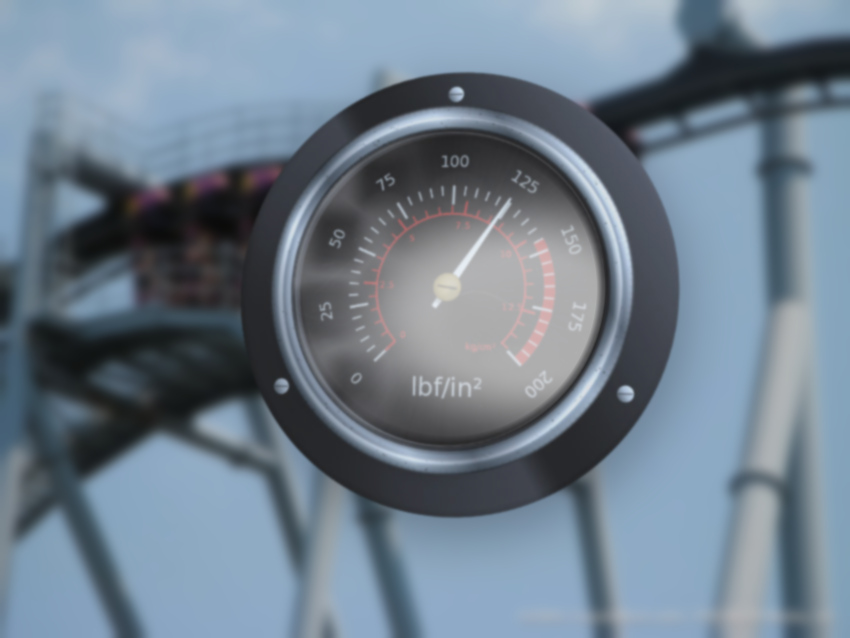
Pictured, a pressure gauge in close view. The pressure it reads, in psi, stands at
125 psi
